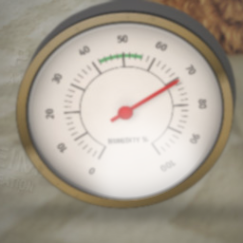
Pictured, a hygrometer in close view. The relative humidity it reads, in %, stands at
70 %
